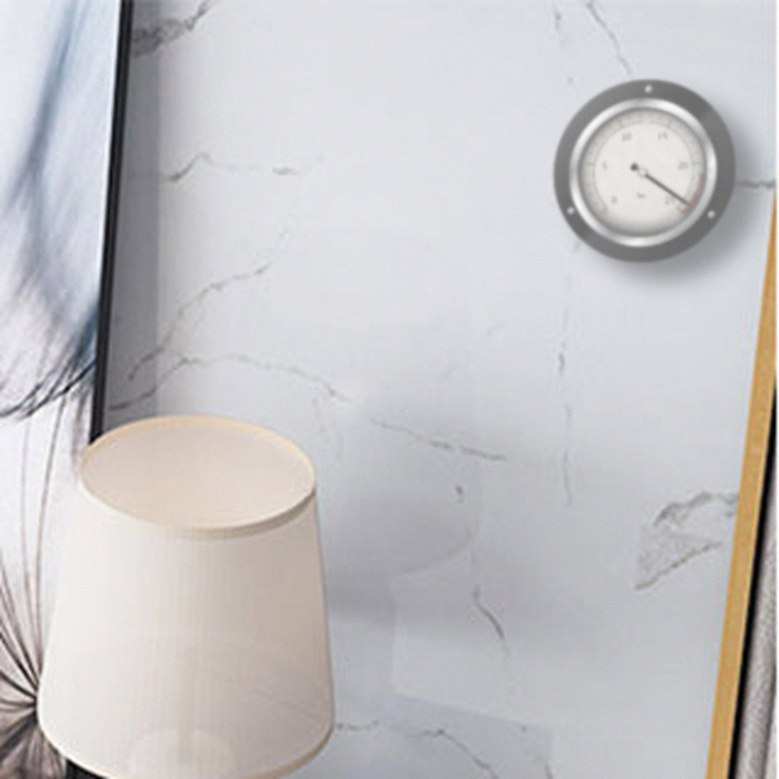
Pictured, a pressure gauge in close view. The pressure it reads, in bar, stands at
24 bar
